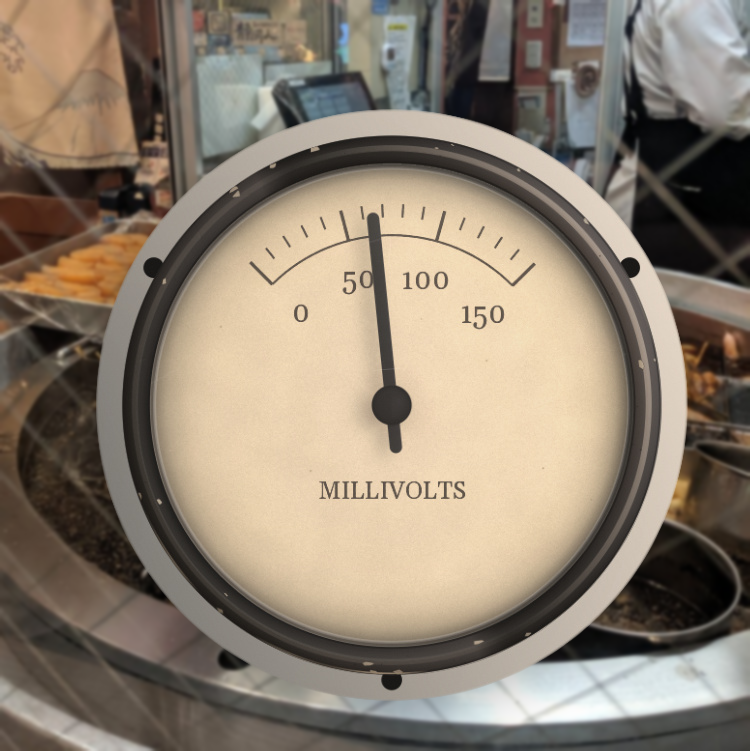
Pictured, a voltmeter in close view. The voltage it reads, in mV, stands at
65 mV
